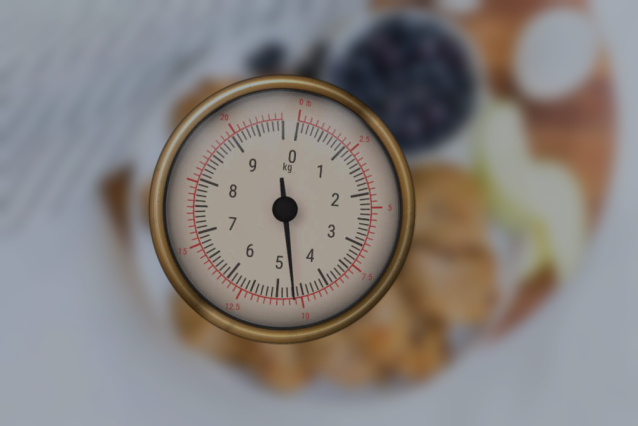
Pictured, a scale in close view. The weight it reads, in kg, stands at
4.7 kg
